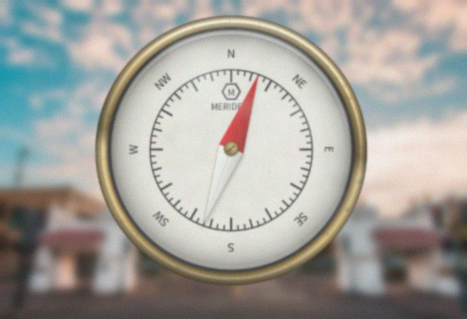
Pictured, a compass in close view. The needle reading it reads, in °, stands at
20 °
